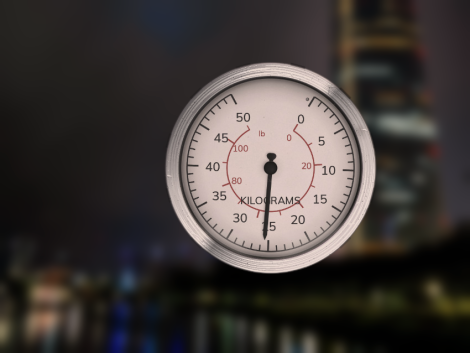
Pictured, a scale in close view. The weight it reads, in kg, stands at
25.5 kg
